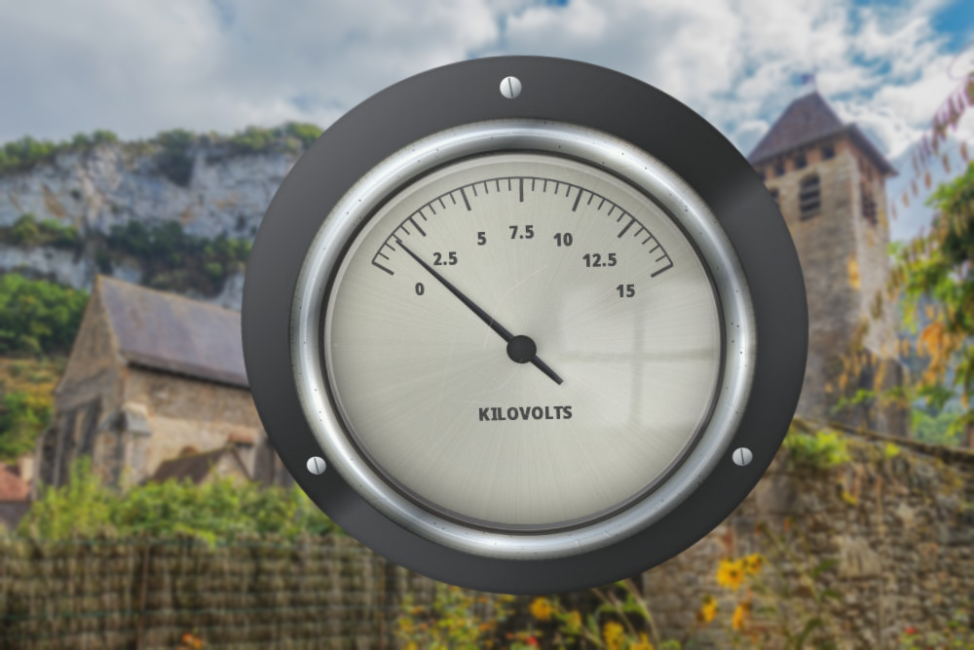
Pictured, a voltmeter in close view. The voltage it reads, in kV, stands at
1.5 kV
